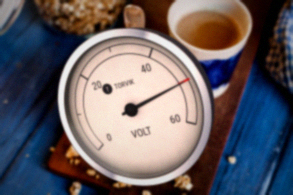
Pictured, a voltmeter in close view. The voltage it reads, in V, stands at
50 V
